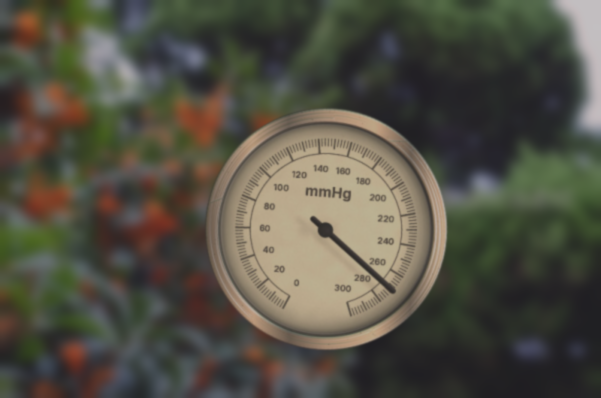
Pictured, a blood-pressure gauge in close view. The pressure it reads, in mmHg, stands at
270 mmHg
